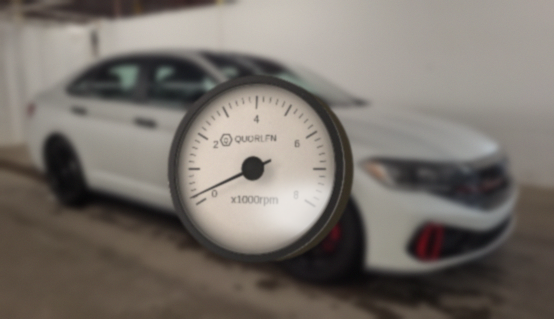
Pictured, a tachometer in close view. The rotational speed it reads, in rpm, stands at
200 rpm
